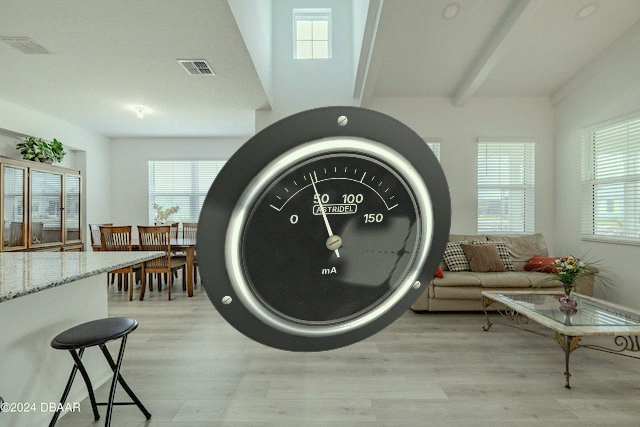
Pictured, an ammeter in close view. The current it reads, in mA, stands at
45 mA
